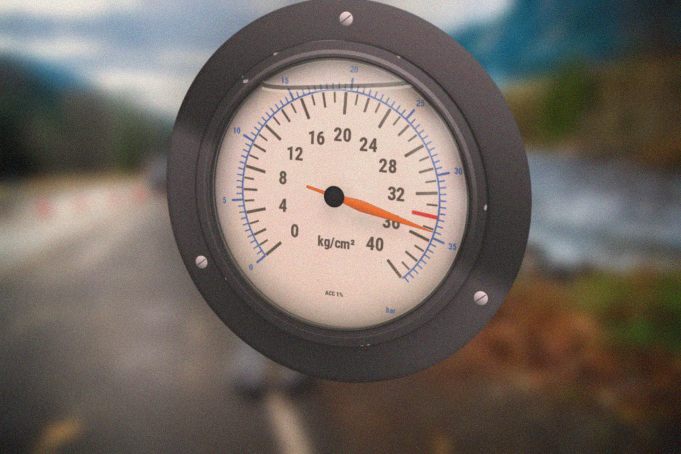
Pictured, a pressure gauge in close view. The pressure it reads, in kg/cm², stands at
35 kg/cm²
